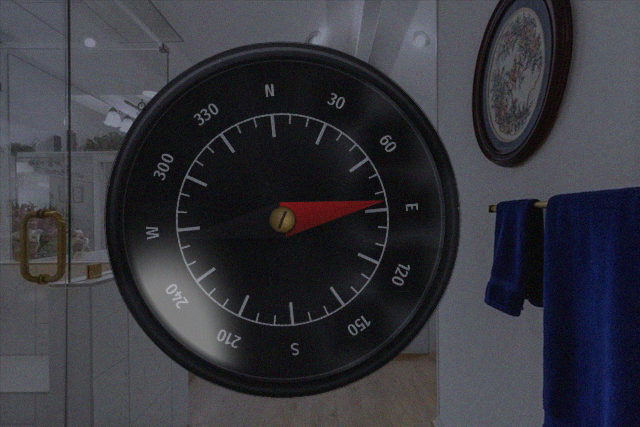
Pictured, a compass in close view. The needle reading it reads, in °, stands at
85 °
